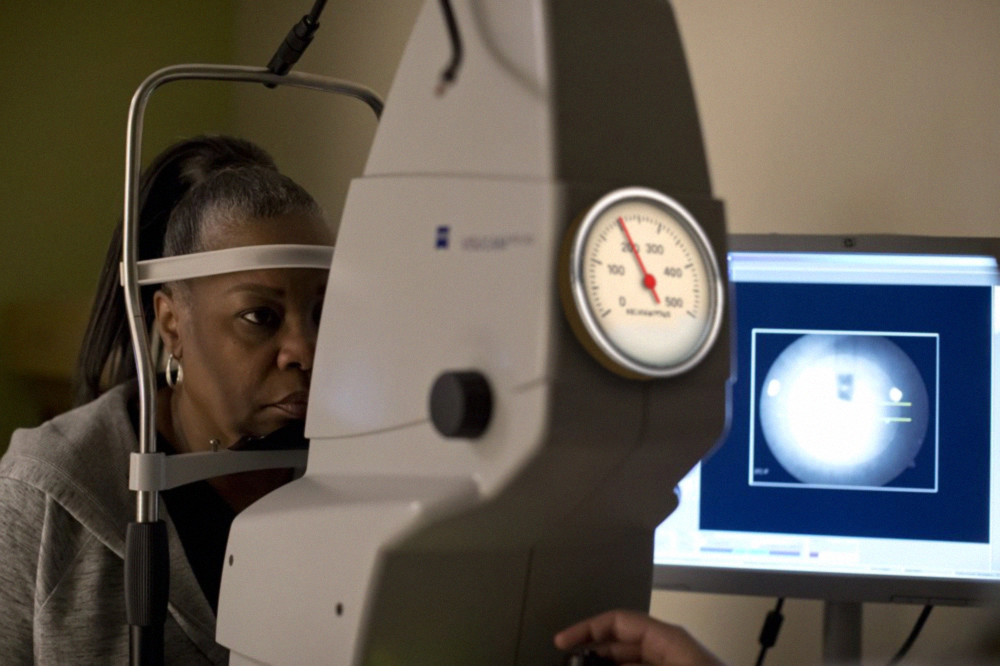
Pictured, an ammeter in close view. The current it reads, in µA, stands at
200 µA
